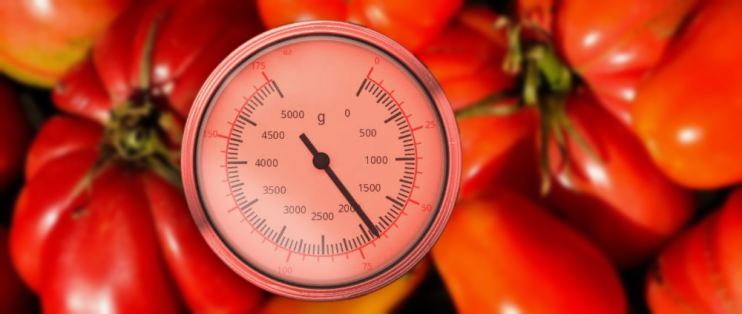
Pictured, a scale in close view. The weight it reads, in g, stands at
1900 g
